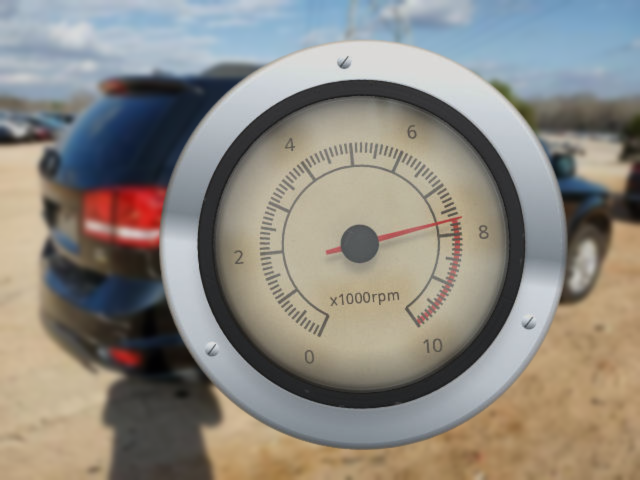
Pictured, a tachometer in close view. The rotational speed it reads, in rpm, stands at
7700 rpm
